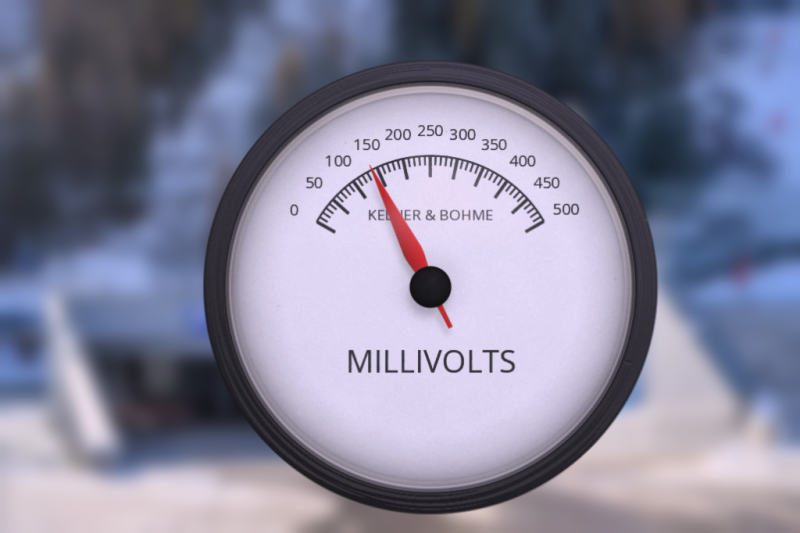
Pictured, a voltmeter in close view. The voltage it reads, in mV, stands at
140 mV
